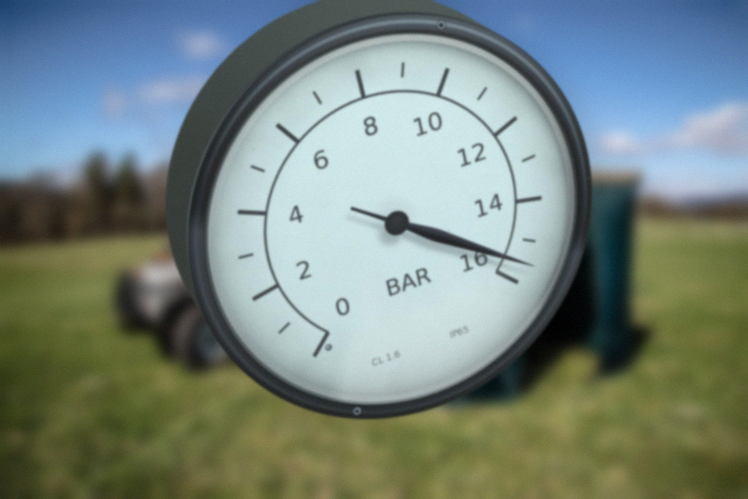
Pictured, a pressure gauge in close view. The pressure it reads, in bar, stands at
15.5 bar
